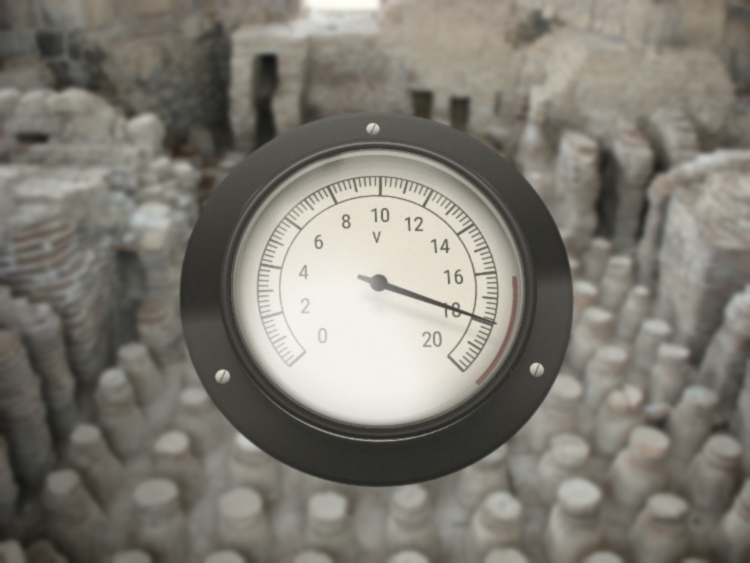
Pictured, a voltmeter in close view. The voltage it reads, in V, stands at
18 V
